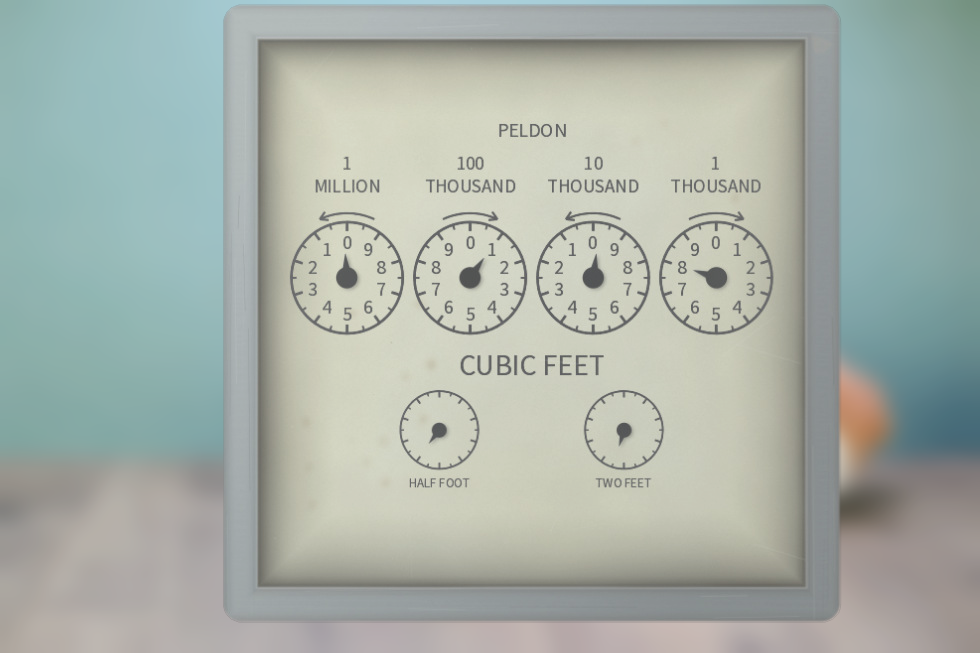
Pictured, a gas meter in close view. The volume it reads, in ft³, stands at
9800 ft³
